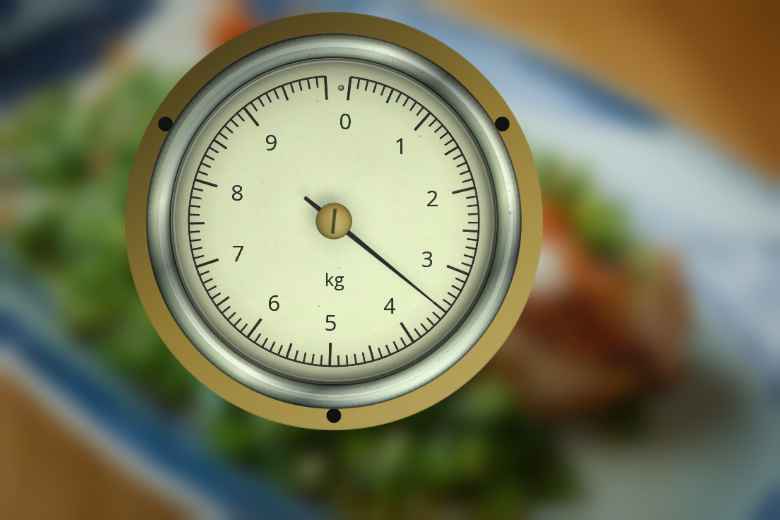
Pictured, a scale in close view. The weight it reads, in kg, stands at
3.5 kg
